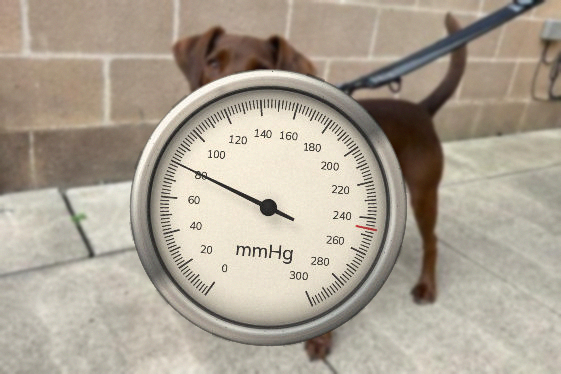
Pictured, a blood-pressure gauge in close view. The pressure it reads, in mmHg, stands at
80 mmHg
